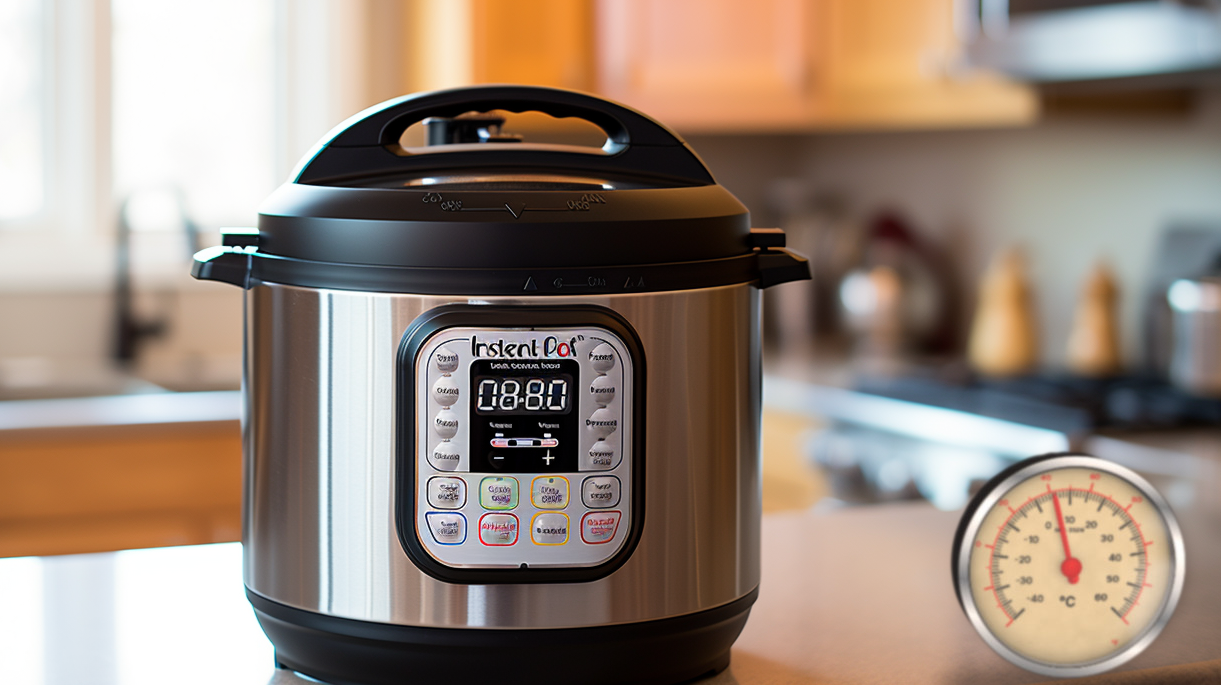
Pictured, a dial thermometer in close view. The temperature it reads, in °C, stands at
5 °C
